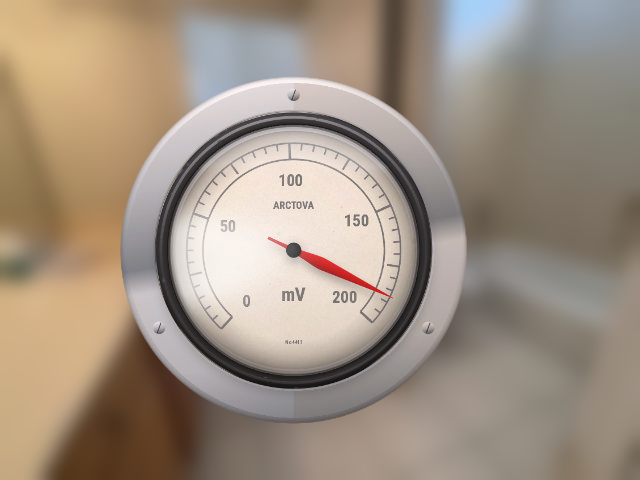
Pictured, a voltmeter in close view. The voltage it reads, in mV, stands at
187.5 mV
